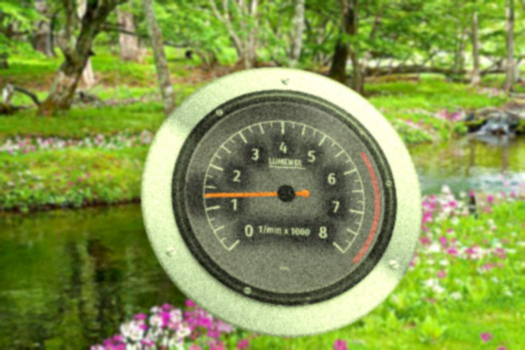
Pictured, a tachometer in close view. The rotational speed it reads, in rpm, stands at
1250 rpm
